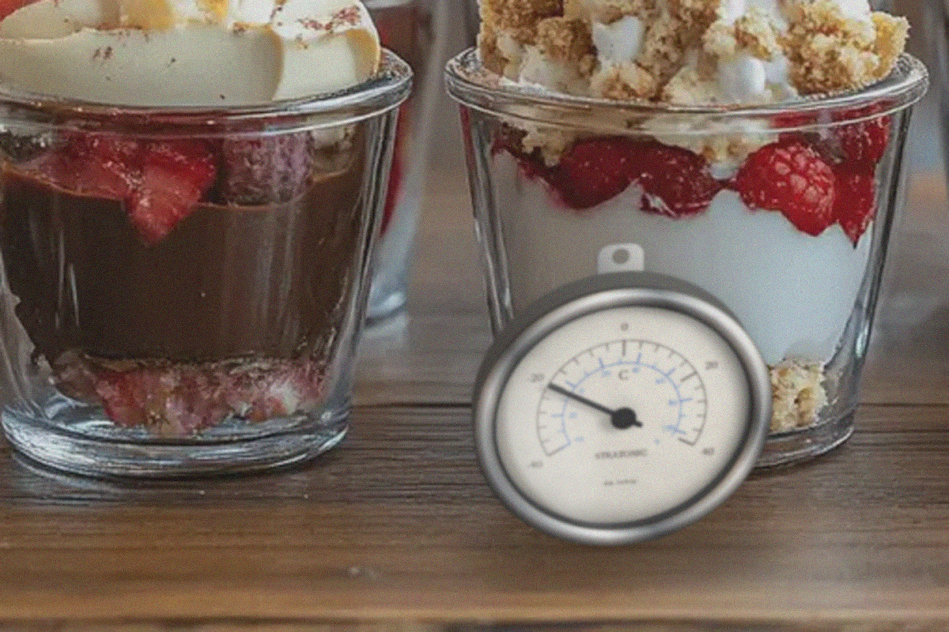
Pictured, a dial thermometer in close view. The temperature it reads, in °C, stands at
-20 °C
